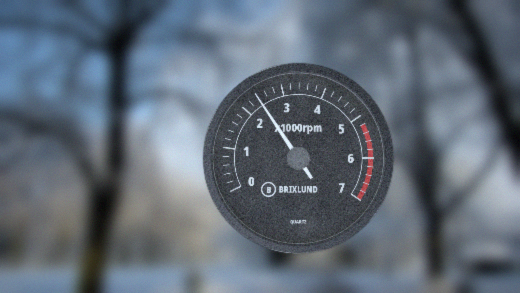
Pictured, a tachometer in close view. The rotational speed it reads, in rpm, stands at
2400 rpm
